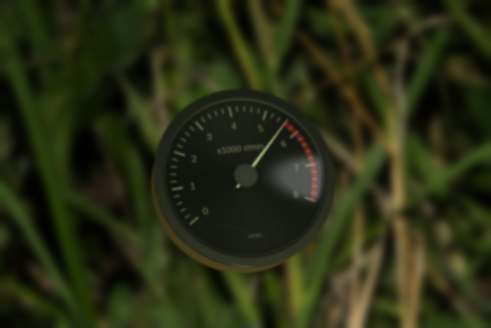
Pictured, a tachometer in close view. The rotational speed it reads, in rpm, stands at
5600 rpm
